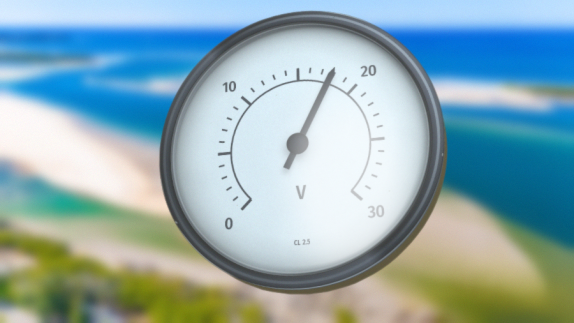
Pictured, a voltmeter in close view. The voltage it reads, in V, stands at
18 V
